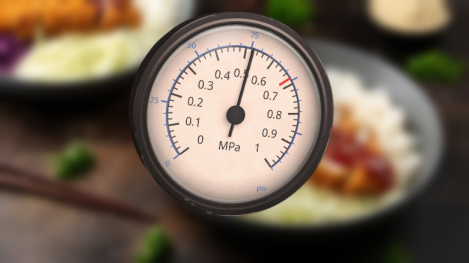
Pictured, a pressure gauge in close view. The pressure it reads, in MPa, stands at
0.52 MPa
